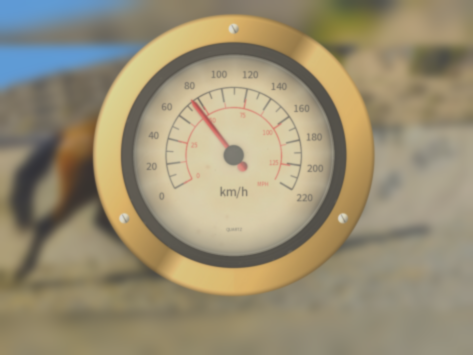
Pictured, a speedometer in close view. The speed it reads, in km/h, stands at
75 km/h
